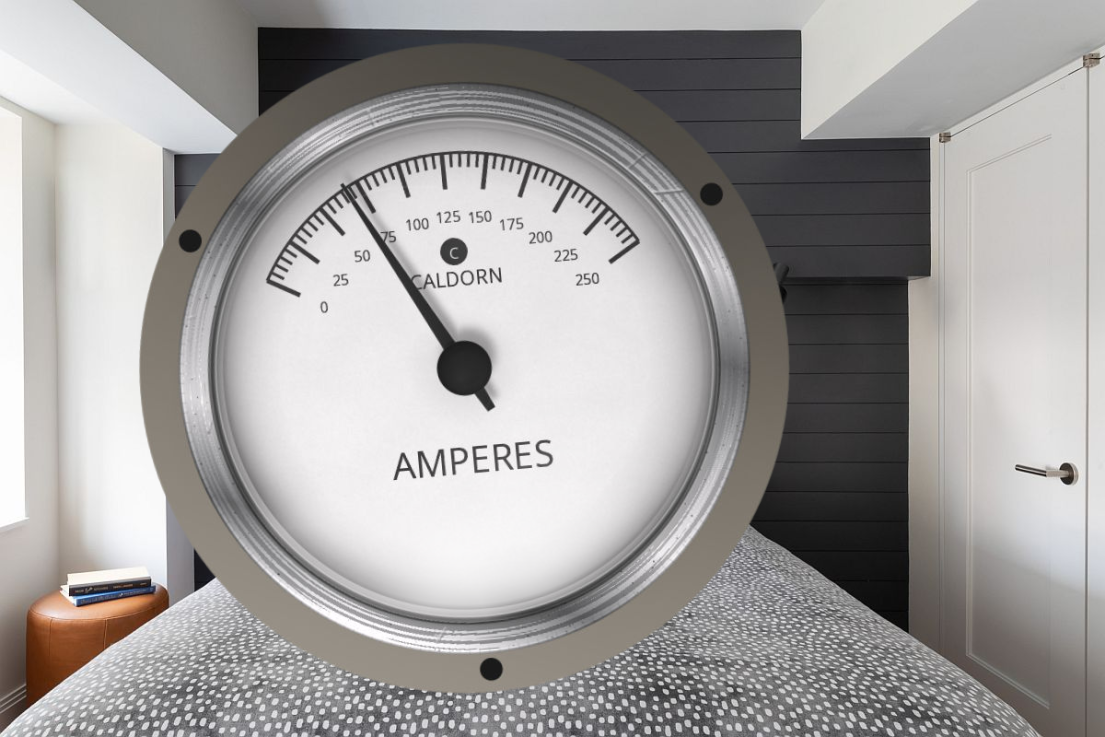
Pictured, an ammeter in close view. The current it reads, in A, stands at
67.5 A
